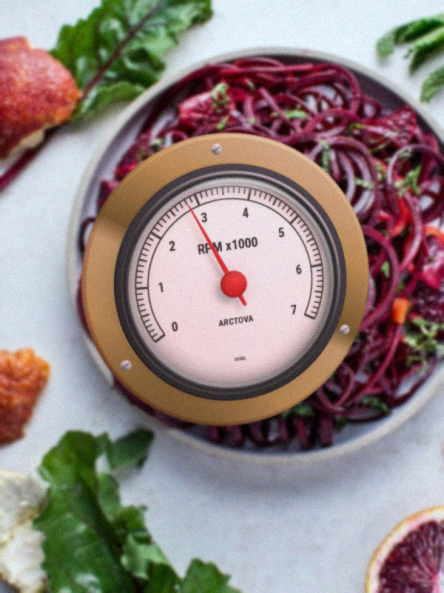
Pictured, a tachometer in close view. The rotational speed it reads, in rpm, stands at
2800 rpm
